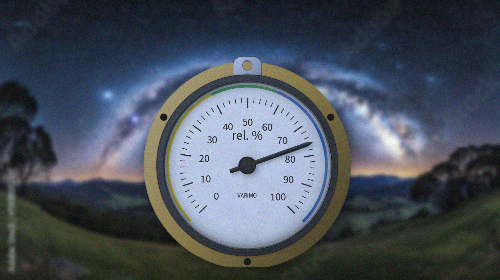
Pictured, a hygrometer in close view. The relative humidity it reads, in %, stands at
76 %
